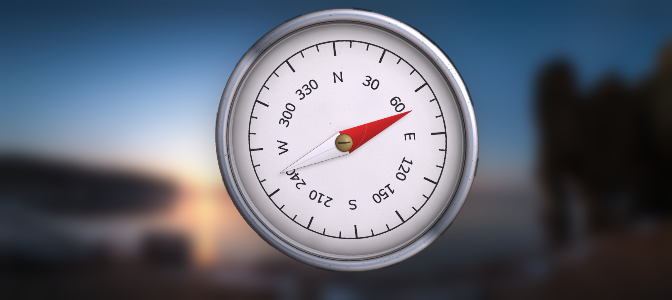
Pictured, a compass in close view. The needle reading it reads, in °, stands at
70 °
